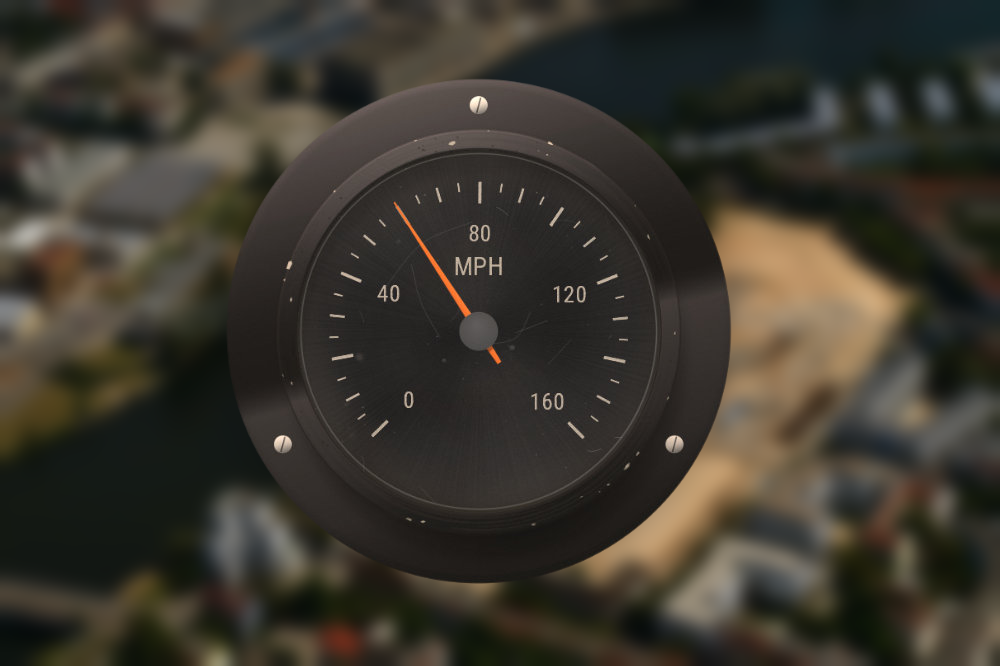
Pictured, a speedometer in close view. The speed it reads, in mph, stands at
60 mph
